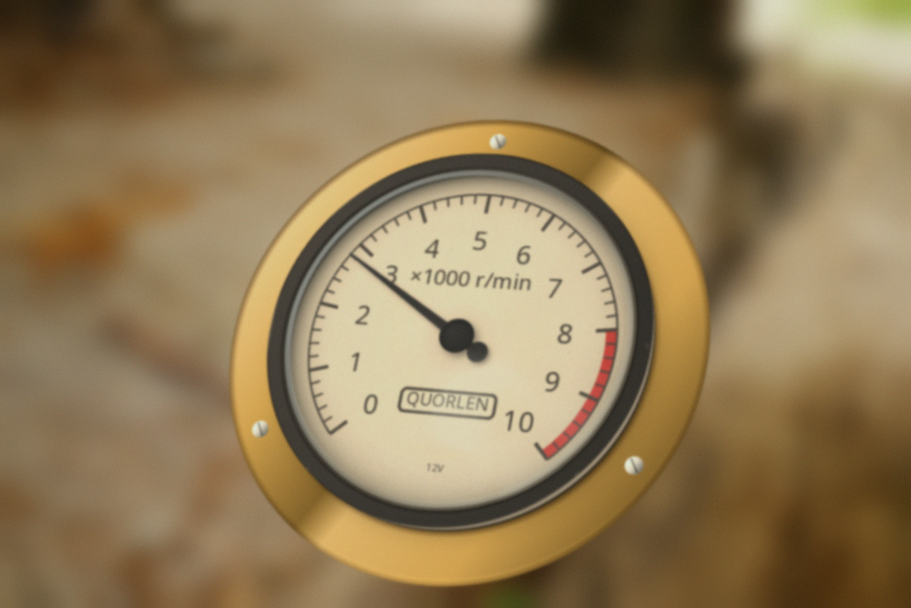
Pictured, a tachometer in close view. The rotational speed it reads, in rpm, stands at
2800 rpm
